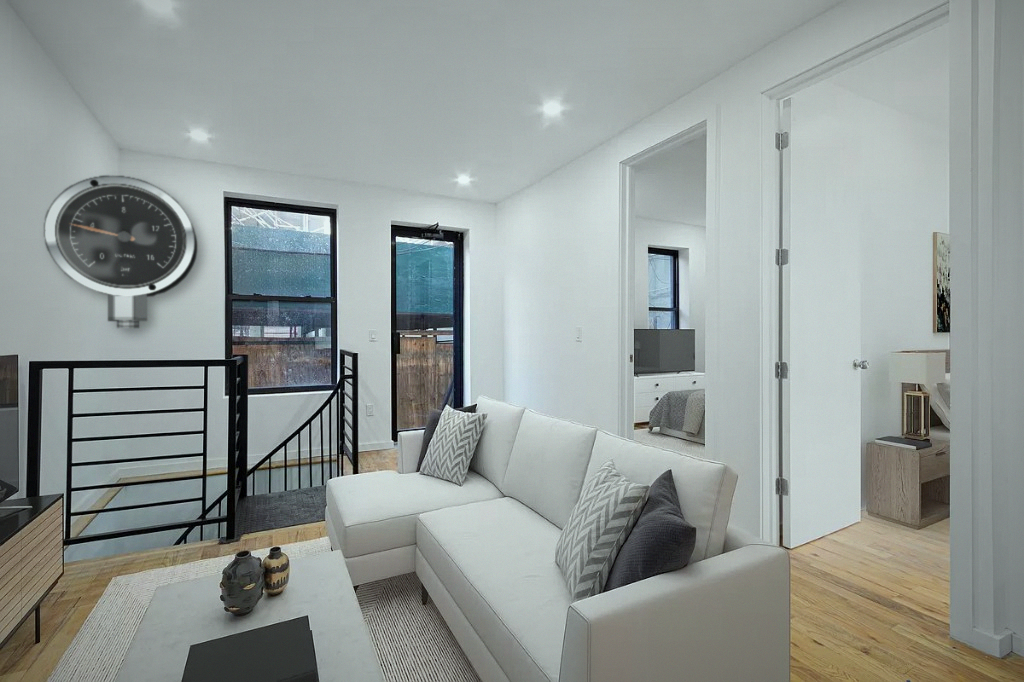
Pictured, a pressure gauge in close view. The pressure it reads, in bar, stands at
3.5 bar
